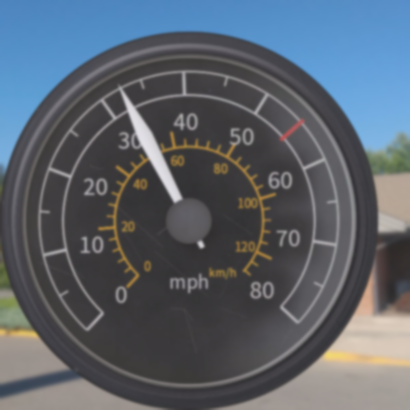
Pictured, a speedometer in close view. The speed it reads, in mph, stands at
32.5 mph
